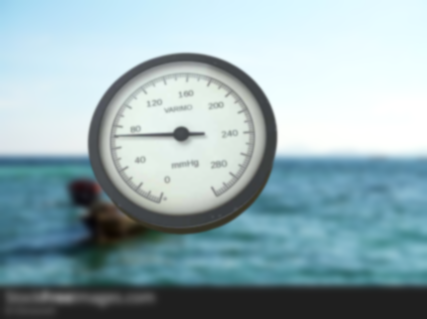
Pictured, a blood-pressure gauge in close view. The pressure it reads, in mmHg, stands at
70 mmHg
